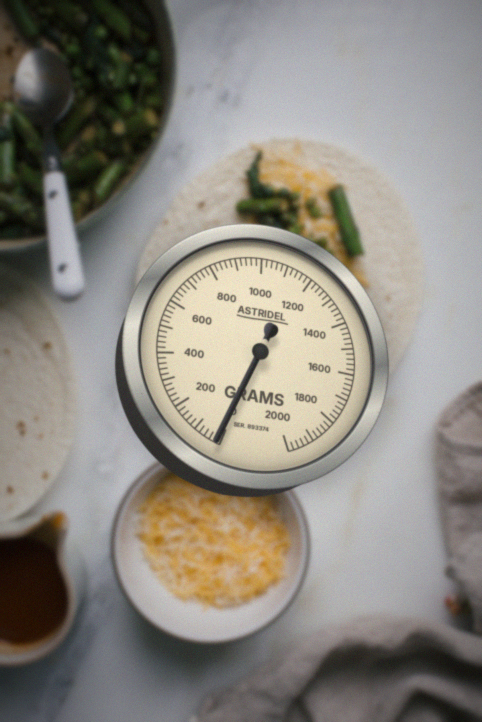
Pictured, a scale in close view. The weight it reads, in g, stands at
20 g
